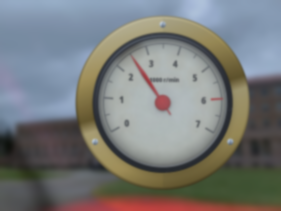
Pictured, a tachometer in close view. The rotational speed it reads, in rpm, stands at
2500 rpm
